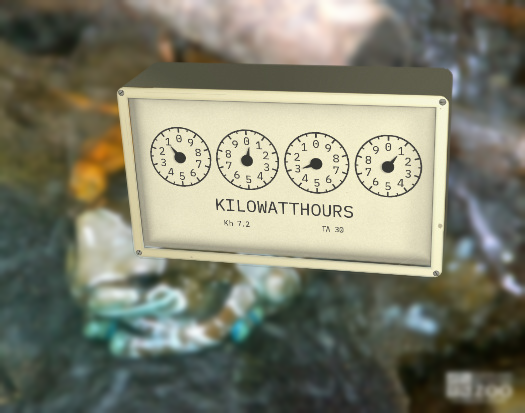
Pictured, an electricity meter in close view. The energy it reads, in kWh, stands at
1031 kWh
